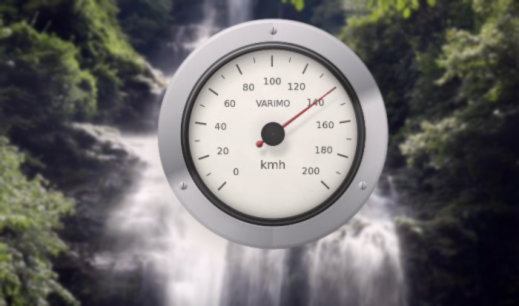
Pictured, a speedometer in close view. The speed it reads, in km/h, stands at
140 km/h
